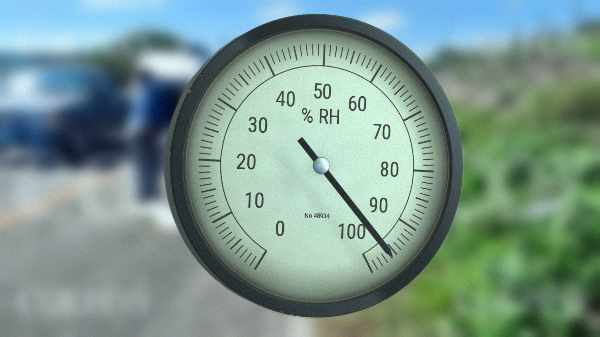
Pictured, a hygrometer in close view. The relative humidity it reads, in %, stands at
96 %
